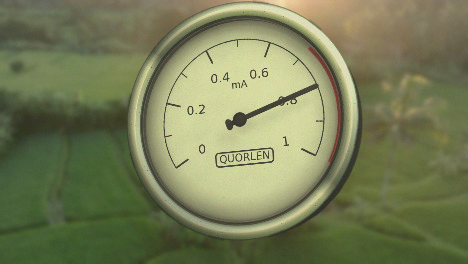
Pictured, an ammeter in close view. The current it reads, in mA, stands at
0.8 mA
